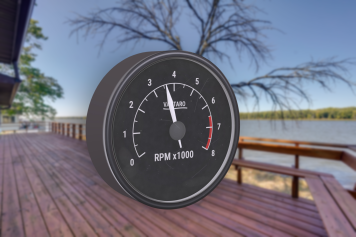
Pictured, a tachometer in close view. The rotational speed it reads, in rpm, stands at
3500 rpm
